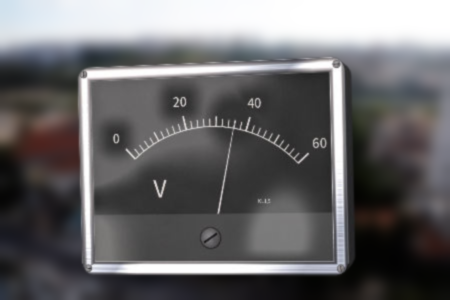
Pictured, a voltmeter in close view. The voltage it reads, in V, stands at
36 V
